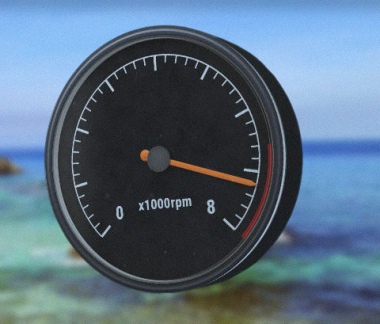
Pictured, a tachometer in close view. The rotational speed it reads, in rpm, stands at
7200 rpm
